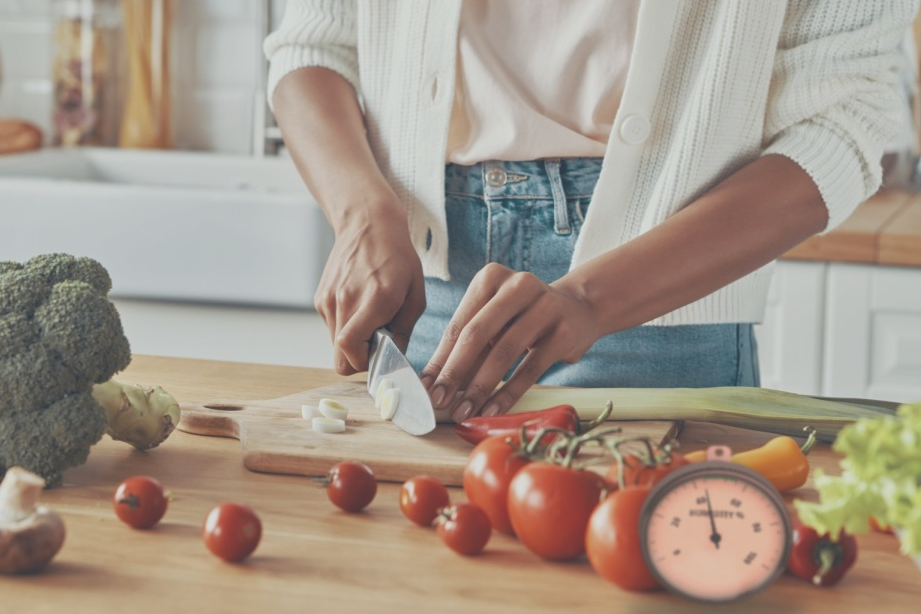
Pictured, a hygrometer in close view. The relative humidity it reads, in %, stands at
44 %
